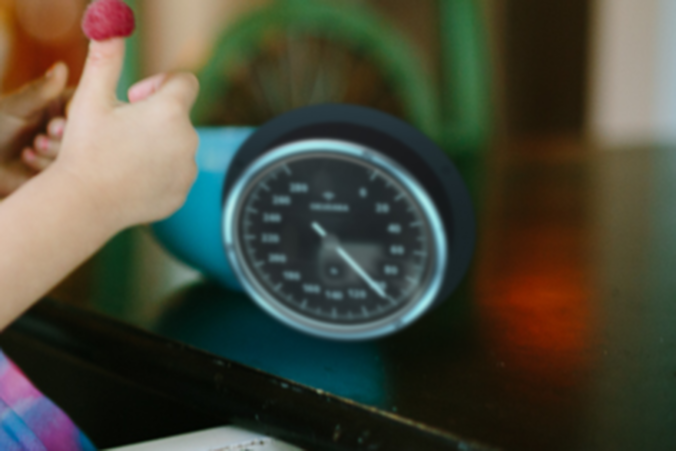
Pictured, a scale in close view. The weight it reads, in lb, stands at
100 lb
